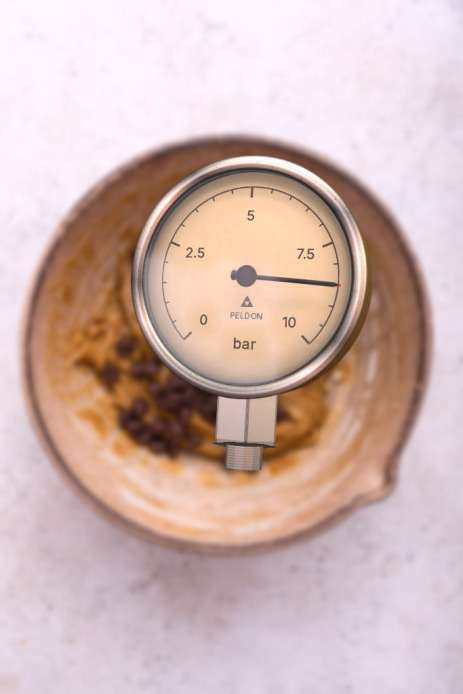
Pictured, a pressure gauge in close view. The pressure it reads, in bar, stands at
8.5 bar
